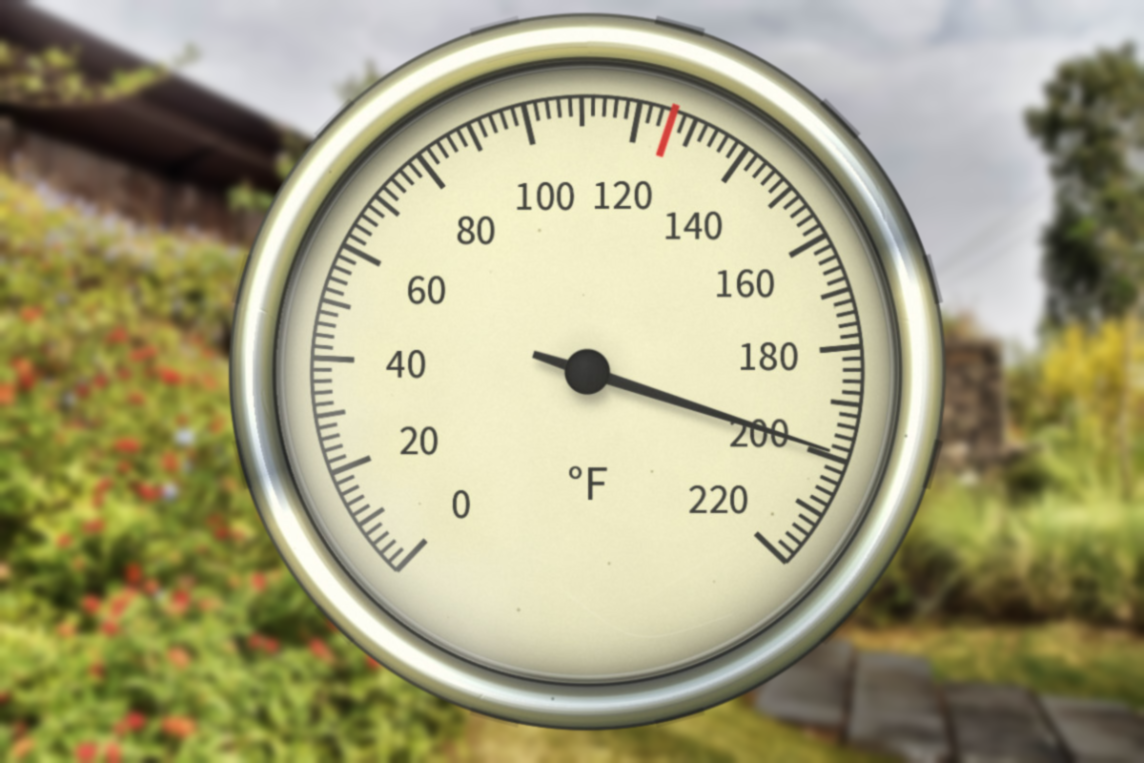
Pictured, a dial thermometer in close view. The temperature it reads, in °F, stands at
199 °F
